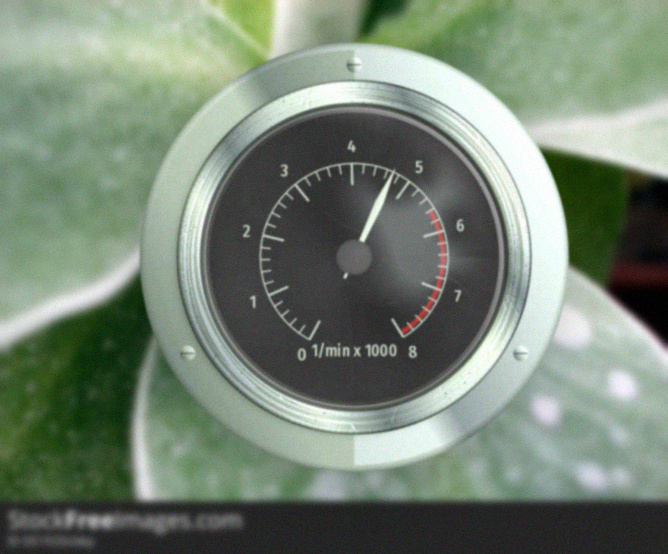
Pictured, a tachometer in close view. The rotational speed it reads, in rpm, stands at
4700 rpm
